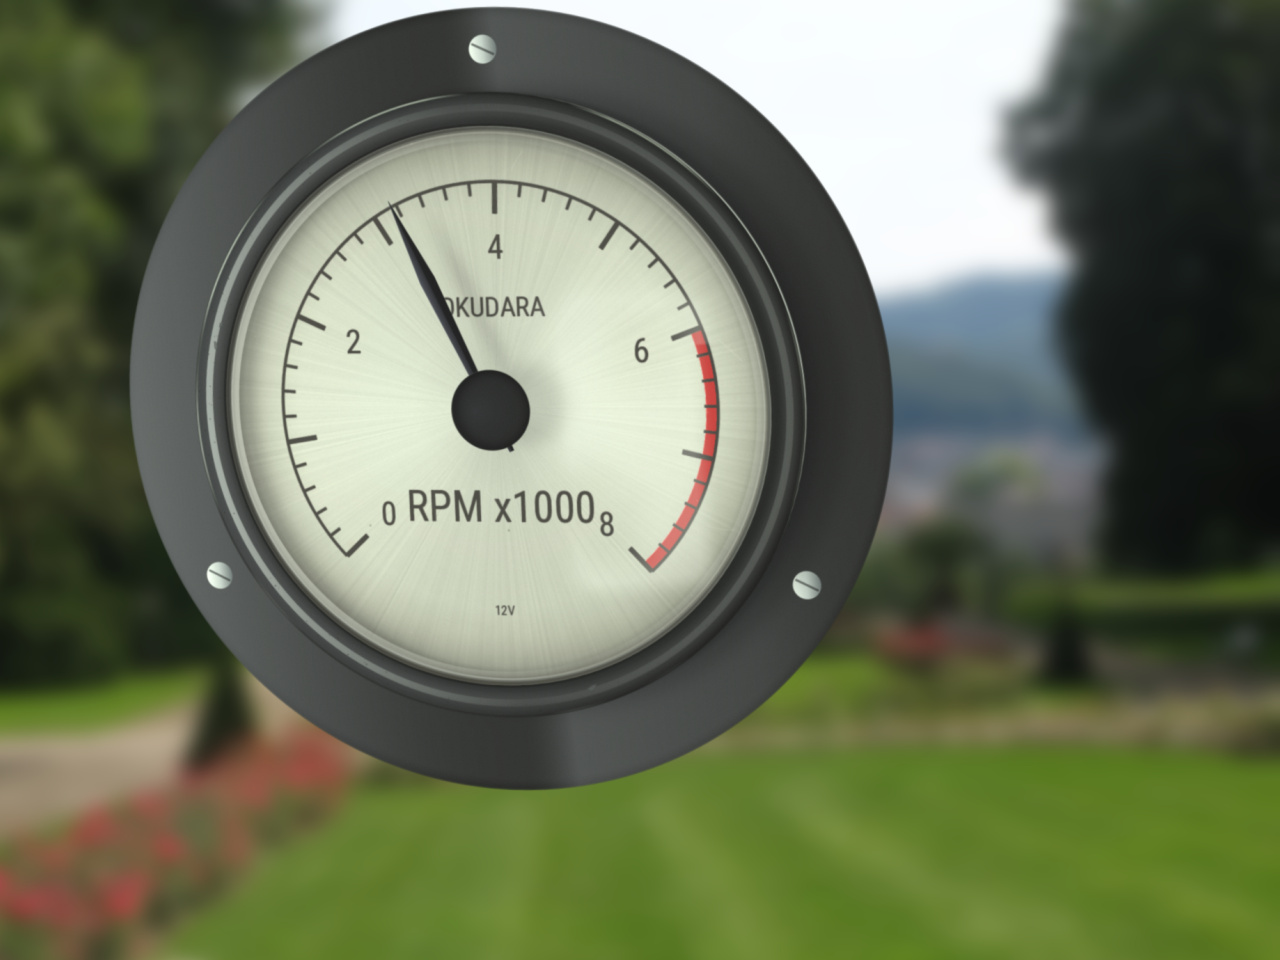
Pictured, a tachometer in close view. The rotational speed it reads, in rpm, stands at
3200 rpm
